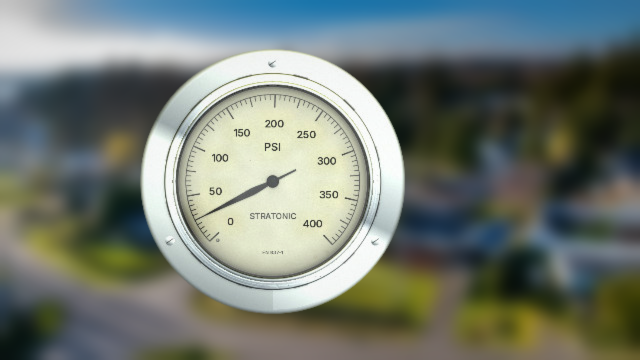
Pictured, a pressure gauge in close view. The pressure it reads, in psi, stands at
25 psi
